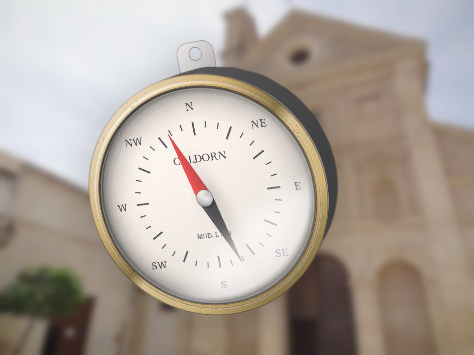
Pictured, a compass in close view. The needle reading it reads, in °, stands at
340 °
